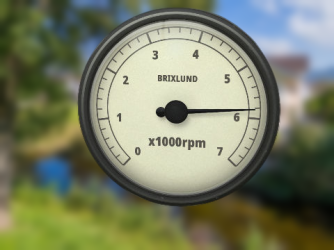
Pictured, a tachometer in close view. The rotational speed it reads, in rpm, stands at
5800 rpm
